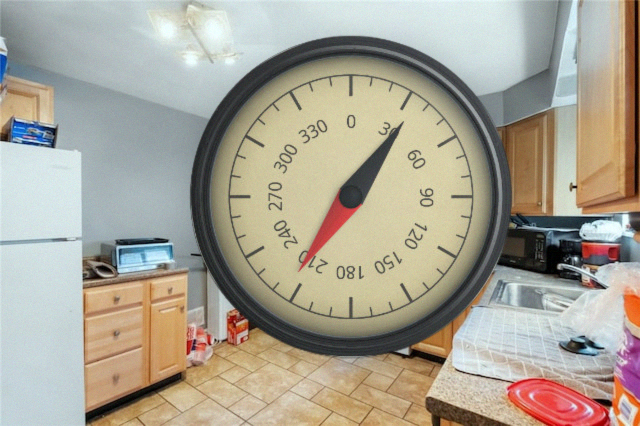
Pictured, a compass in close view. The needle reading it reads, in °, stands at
215 °
